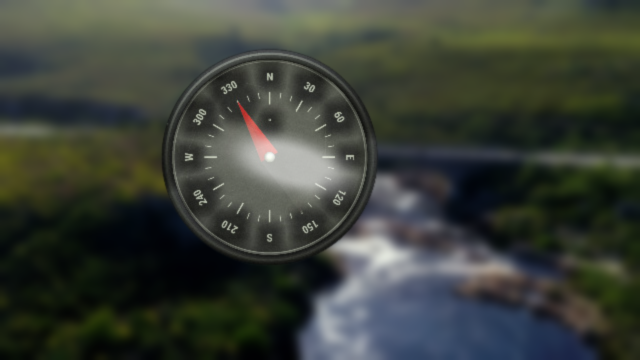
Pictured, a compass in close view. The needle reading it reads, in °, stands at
330 °
